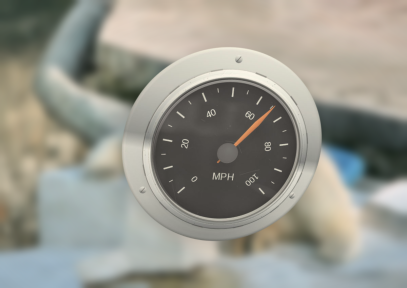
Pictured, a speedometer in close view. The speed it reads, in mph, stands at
65 mph
